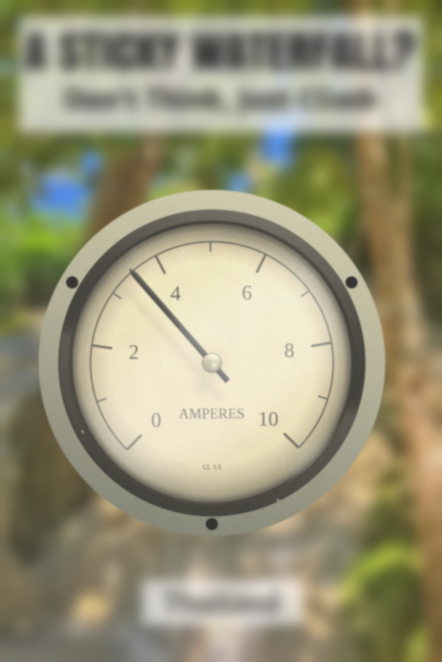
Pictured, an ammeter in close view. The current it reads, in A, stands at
3.5 A
